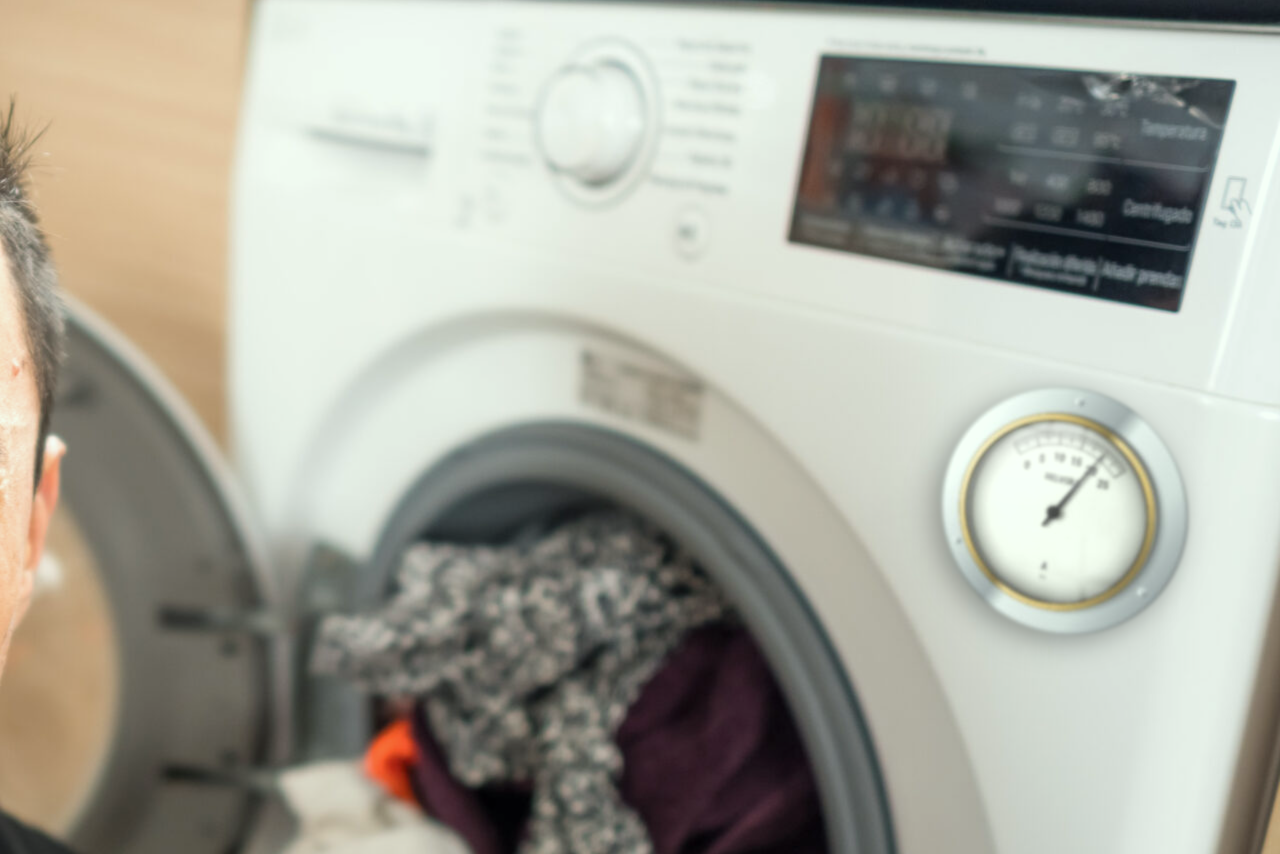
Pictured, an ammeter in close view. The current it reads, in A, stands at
20 A
